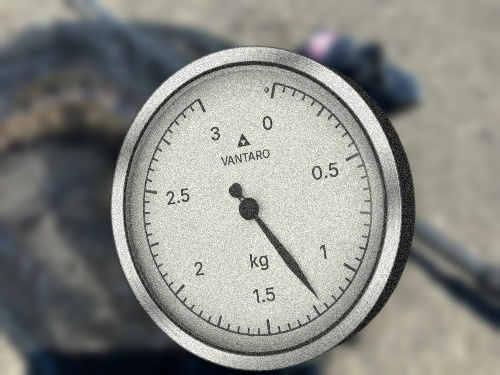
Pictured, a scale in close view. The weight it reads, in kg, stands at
1.2 kg
